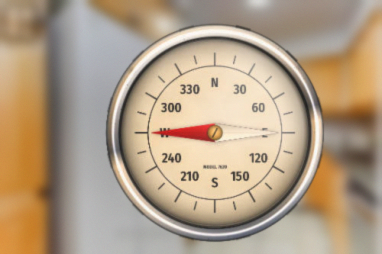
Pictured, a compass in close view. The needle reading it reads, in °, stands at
270 °
